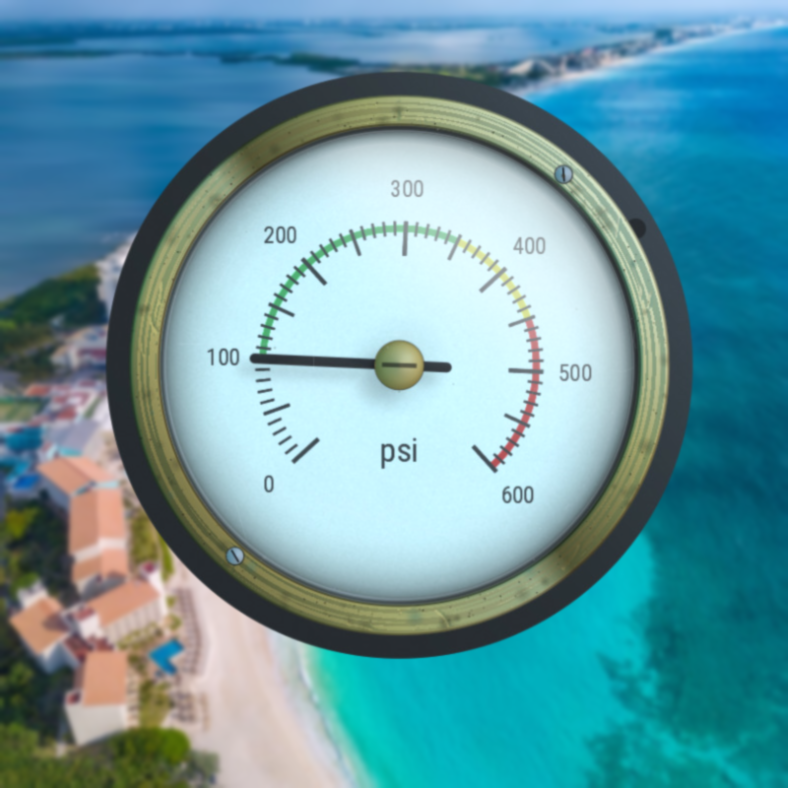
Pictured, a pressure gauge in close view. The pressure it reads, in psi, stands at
100 psi
